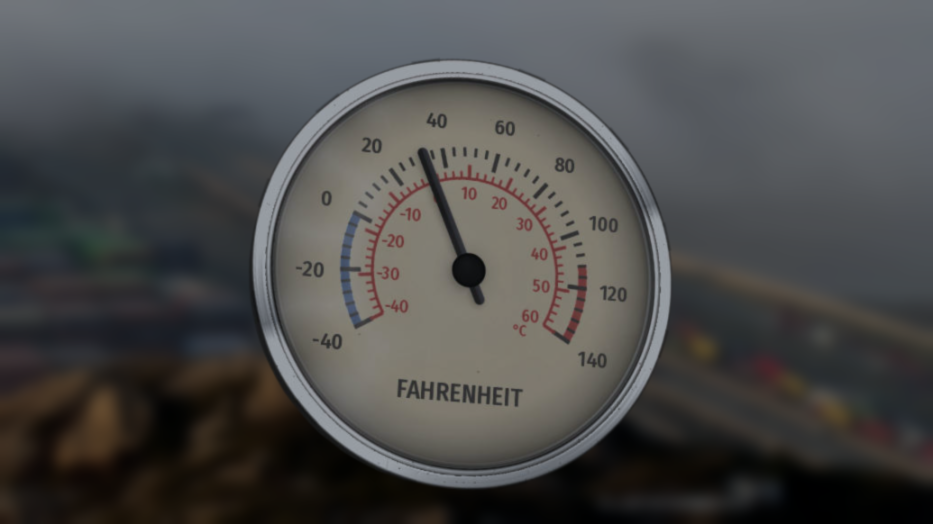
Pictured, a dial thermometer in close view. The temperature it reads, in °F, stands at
32 °F
